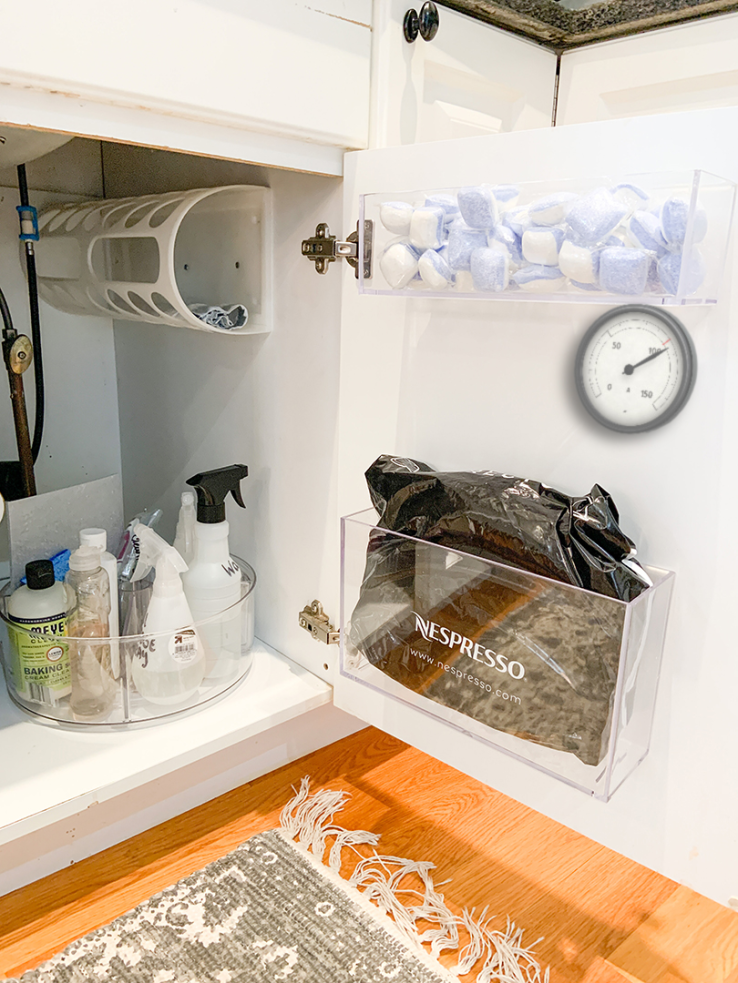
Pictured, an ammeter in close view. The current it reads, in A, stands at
105 A
